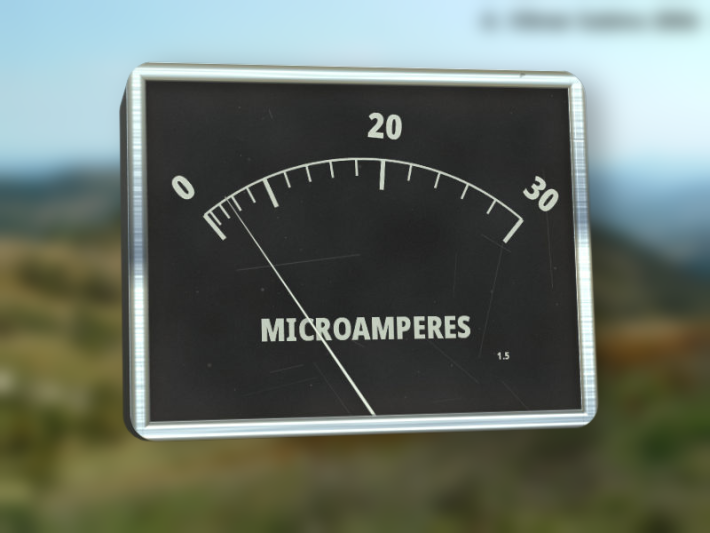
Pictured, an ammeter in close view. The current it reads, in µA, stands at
5 µA
